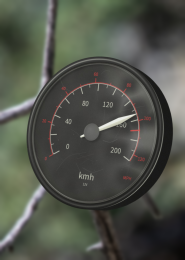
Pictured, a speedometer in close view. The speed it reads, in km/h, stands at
155 km/h
